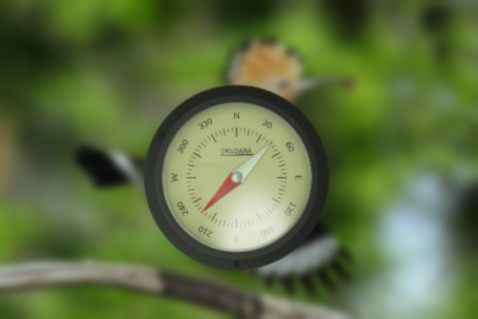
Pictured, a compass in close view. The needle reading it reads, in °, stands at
225 °
